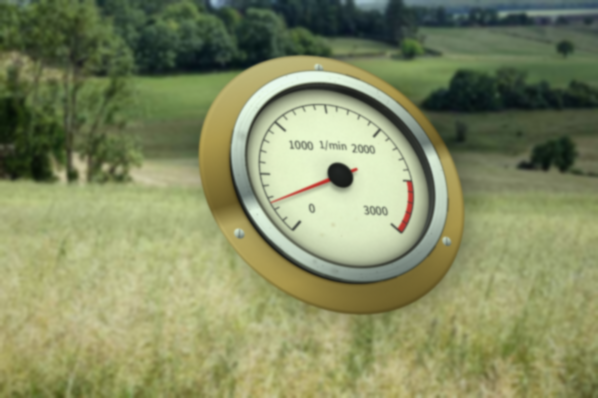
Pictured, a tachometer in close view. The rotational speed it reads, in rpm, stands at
250 rpm
